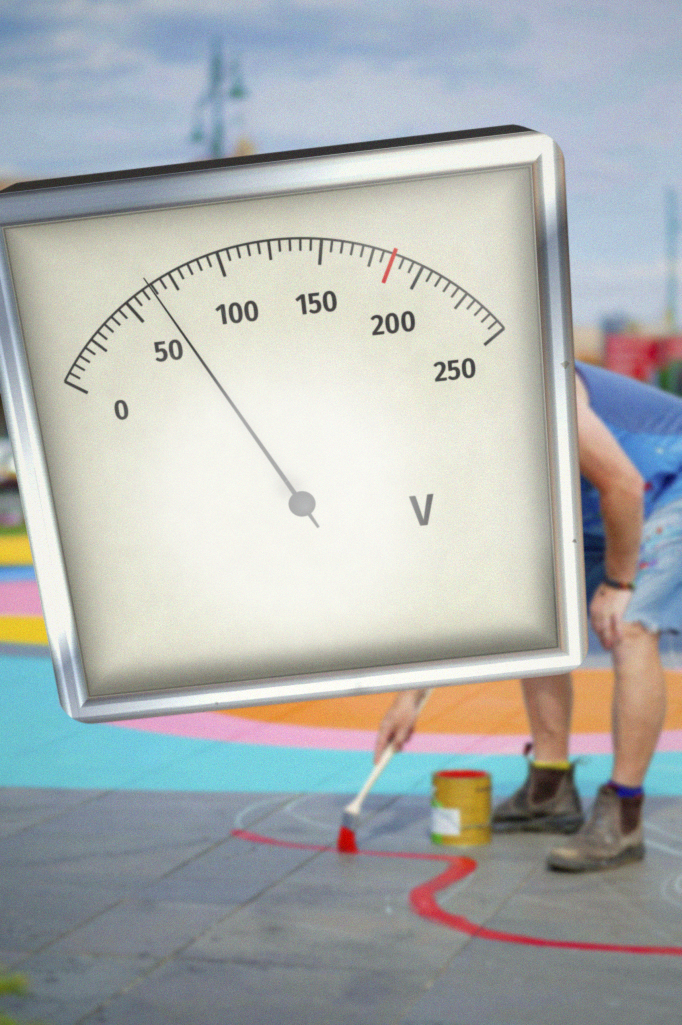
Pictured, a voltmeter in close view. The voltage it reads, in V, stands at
65 V
